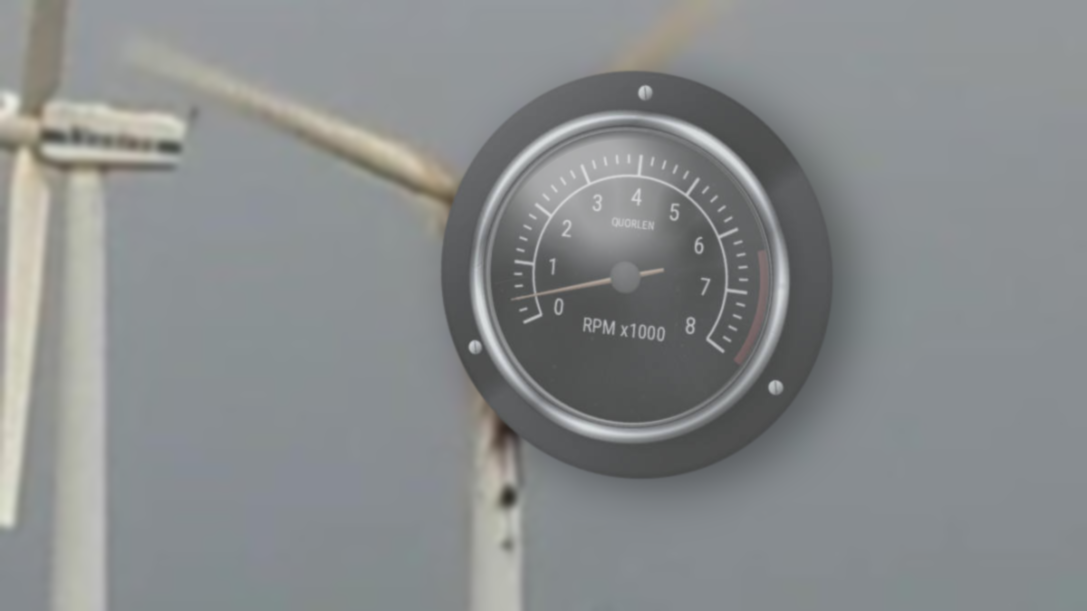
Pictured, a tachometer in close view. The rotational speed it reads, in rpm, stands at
400 rpm
